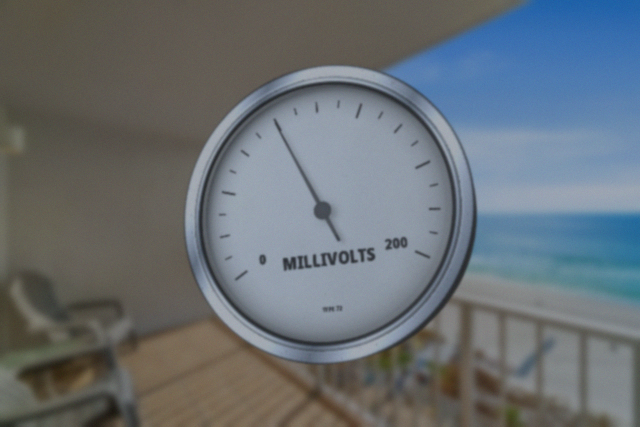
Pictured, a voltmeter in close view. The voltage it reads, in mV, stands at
80 mV
